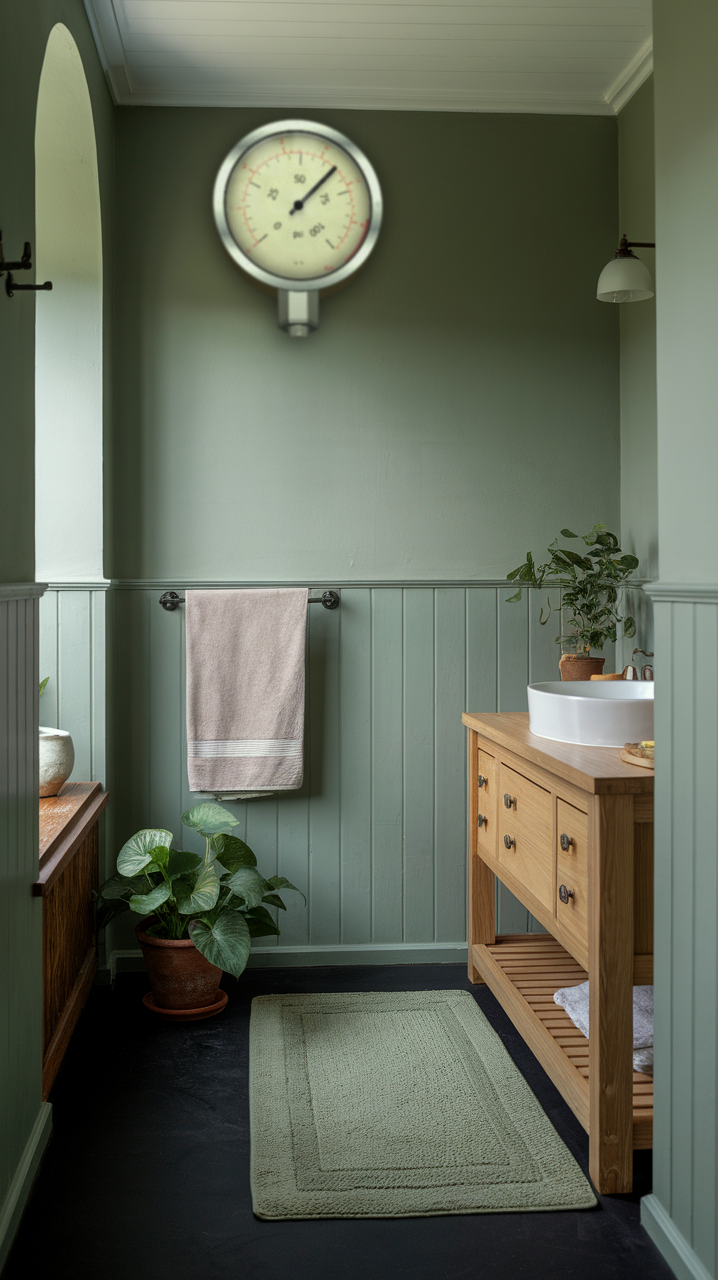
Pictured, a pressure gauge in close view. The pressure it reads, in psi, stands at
65 psi
